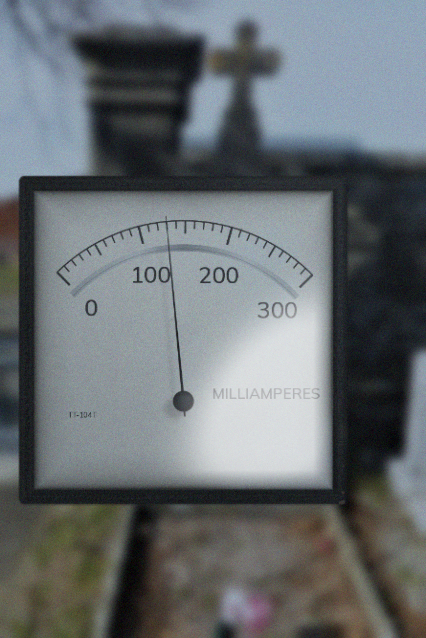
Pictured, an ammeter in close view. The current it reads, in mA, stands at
130 mA
